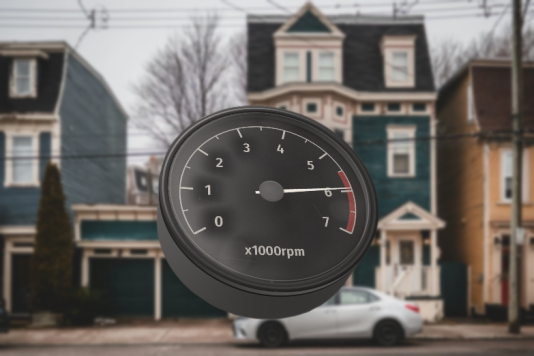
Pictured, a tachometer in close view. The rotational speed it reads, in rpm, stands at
6000 rpm
